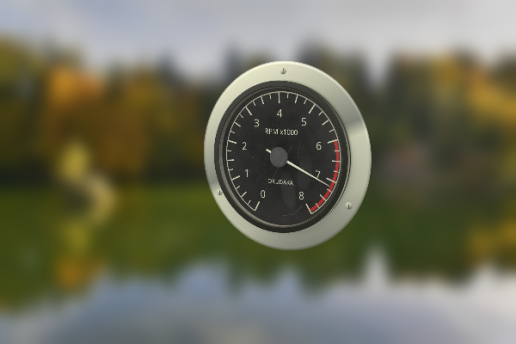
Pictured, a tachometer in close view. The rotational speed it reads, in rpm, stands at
7125 rpm
